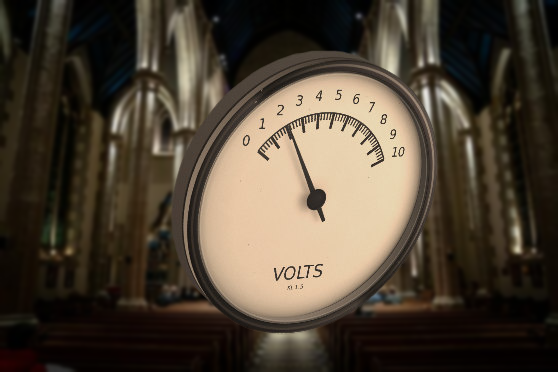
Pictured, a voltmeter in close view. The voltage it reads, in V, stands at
2 V
